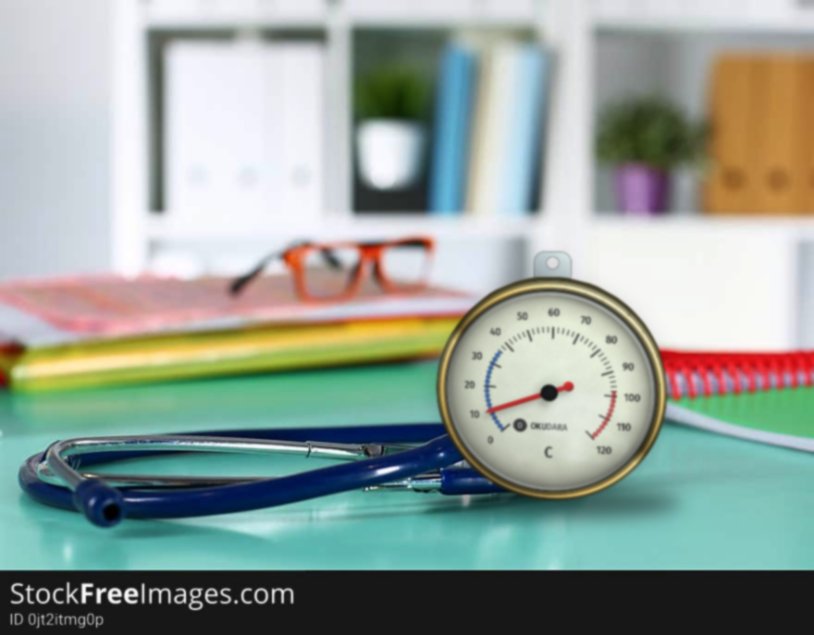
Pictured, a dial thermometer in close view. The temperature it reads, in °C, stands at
10 °C
